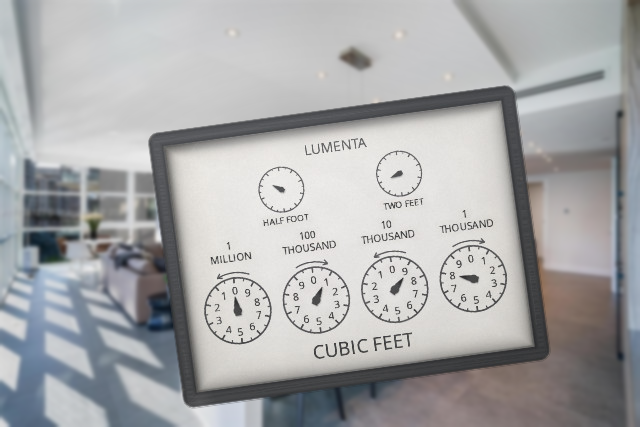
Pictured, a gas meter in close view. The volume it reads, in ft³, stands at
8800 ft³
